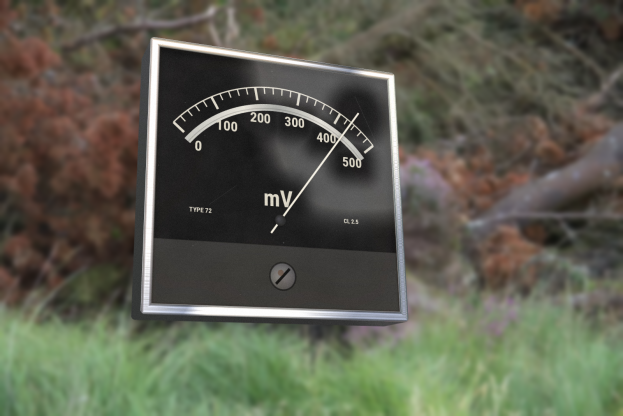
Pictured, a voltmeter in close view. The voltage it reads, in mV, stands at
430 mV
